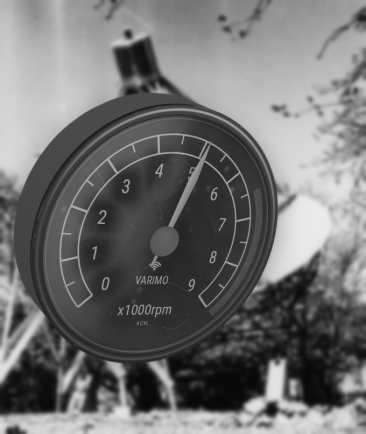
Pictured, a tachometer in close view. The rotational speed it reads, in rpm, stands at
5000 rpm
